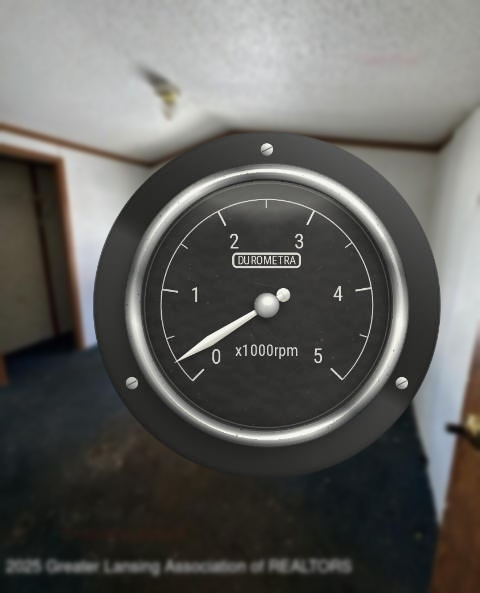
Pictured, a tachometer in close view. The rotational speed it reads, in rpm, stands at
250 rpm
